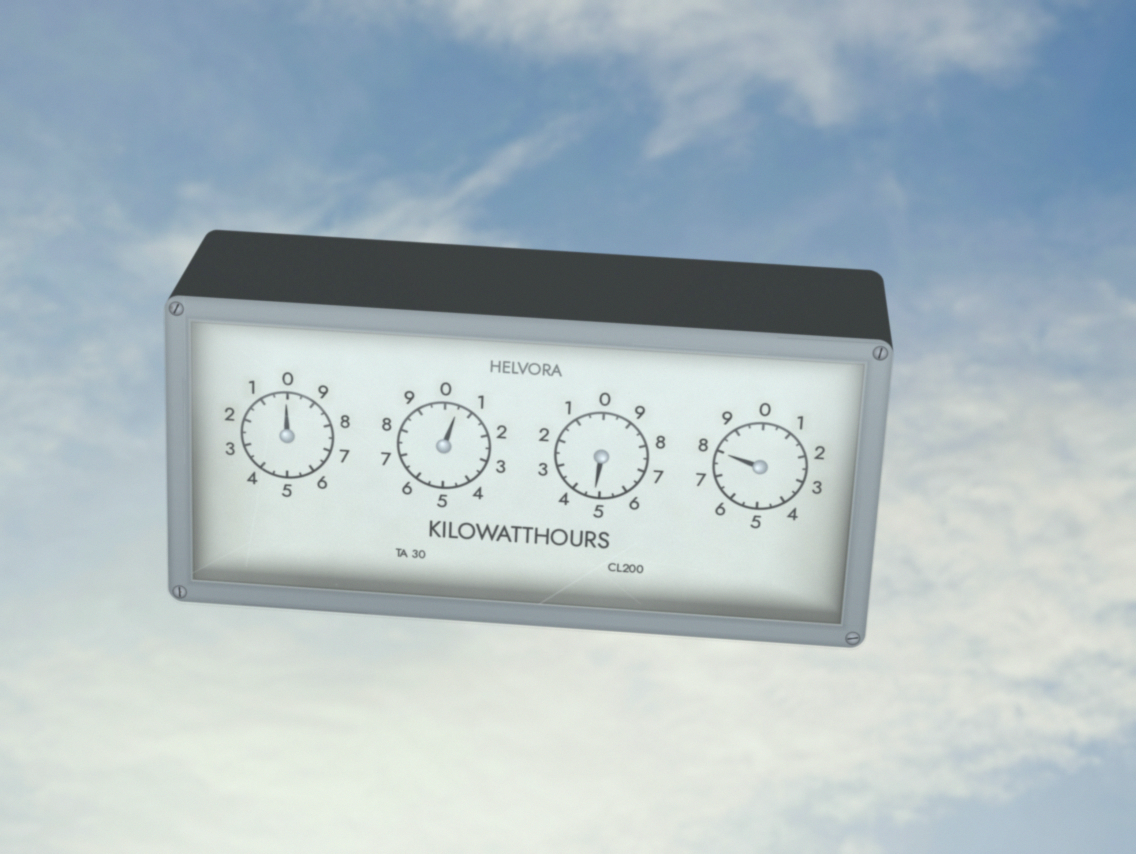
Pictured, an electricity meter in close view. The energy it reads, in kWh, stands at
48 kWh
